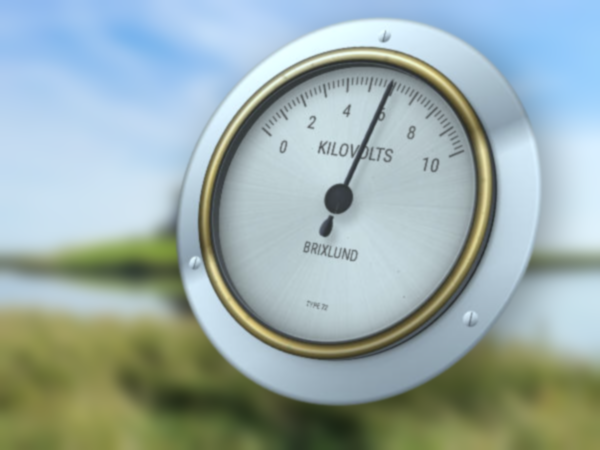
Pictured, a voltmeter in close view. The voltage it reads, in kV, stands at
6 kV
